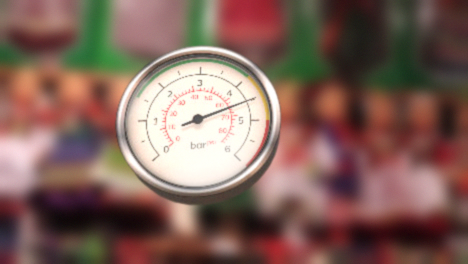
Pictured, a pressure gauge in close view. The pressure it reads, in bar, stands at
4.5 bar
